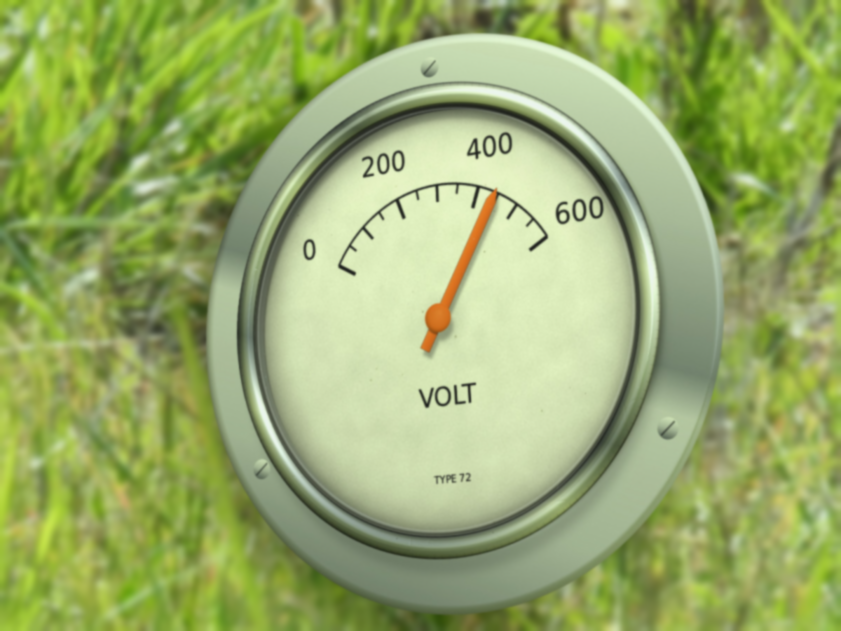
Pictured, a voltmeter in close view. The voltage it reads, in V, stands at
450 V
